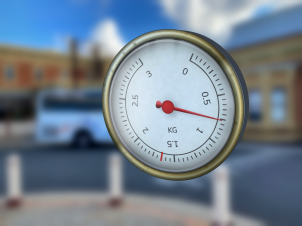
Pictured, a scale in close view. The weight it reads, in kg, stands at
0.75 kg
